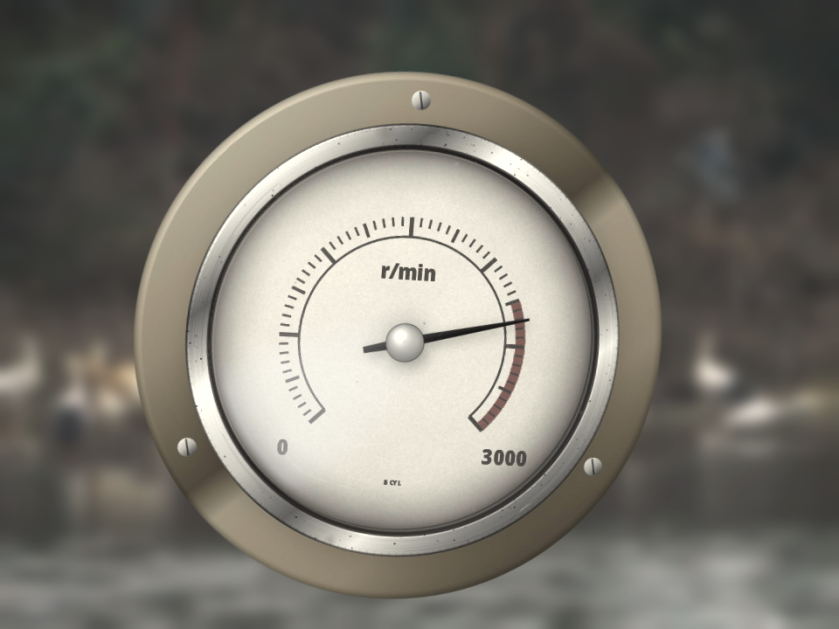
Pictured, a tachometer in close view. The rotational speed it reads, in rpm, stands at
2350 rpm
